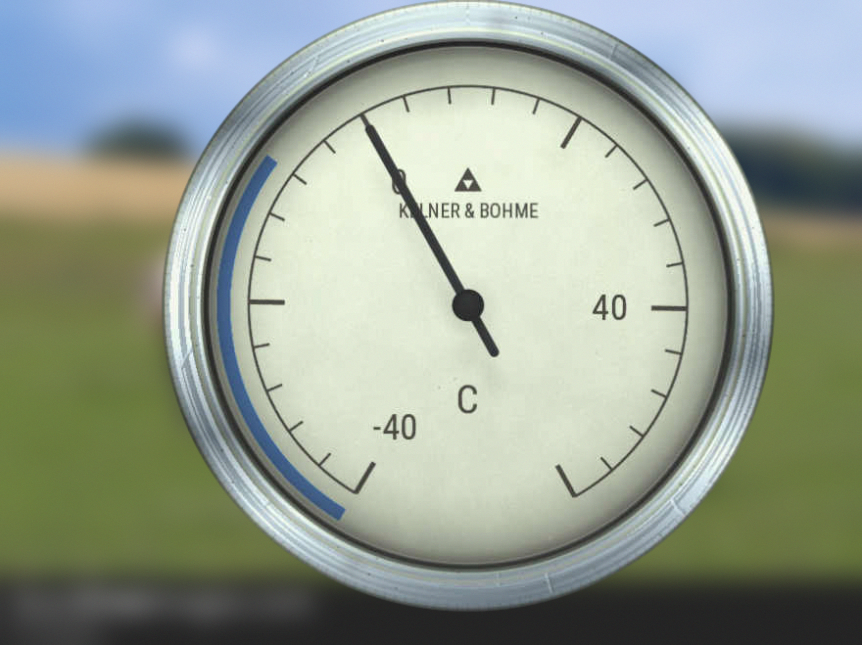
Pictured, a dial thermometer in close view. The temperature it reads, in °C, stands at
0 °C
